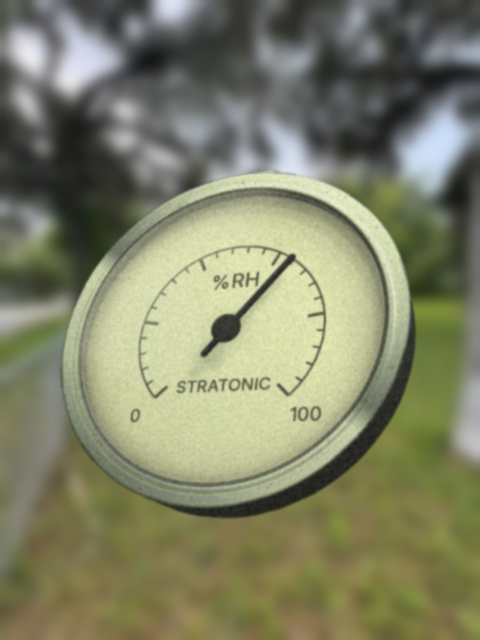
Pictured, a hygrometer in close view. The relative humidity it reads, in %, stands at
64 %
